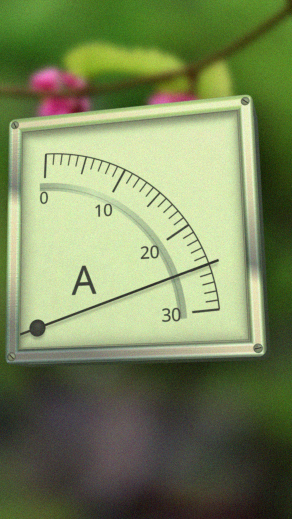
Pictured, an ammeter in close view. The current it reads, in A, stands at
25 A
